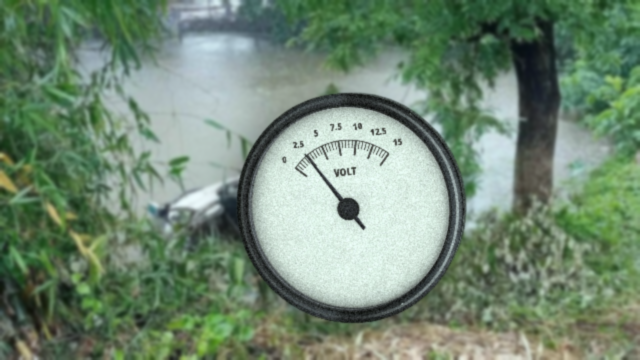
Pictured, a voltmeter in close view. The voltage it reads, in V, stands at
2.5 V
